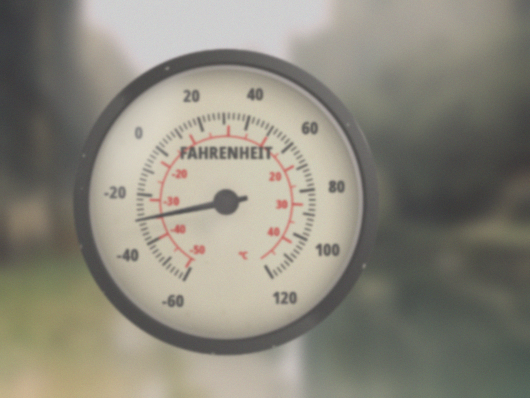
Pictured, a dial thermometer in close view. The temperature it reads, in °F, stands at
-30 °F
